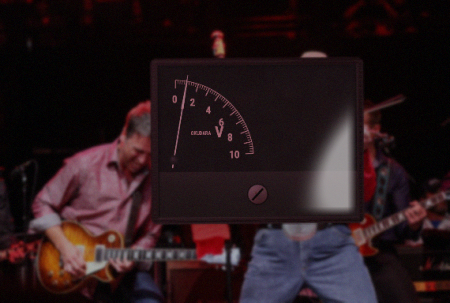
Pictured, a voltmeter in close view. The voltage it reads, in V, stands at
1 V
